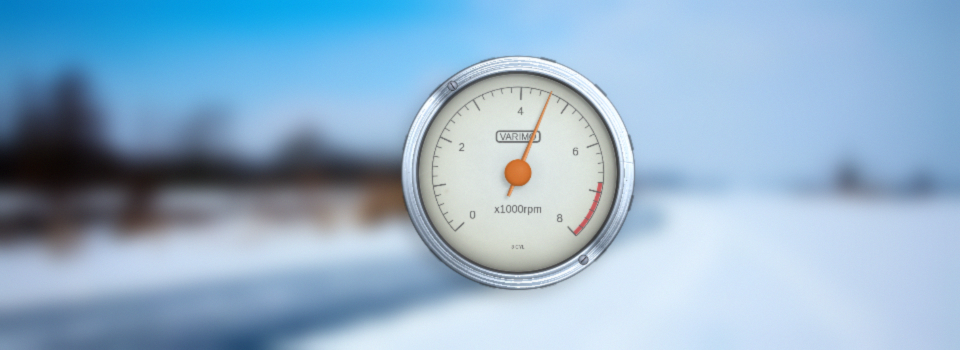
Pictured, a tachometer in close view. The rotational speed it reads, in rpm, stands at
4600 rpm
